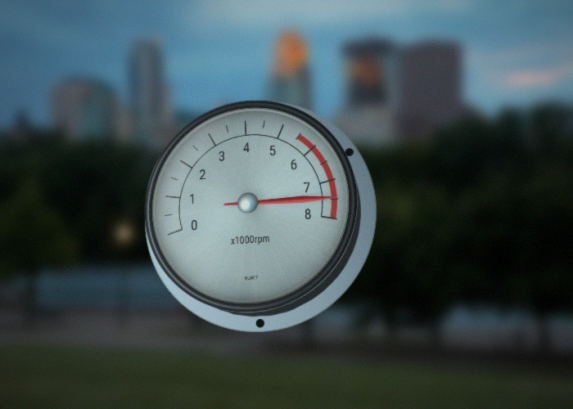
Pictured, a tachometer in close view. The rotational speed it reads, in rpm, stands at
7500 rpm
